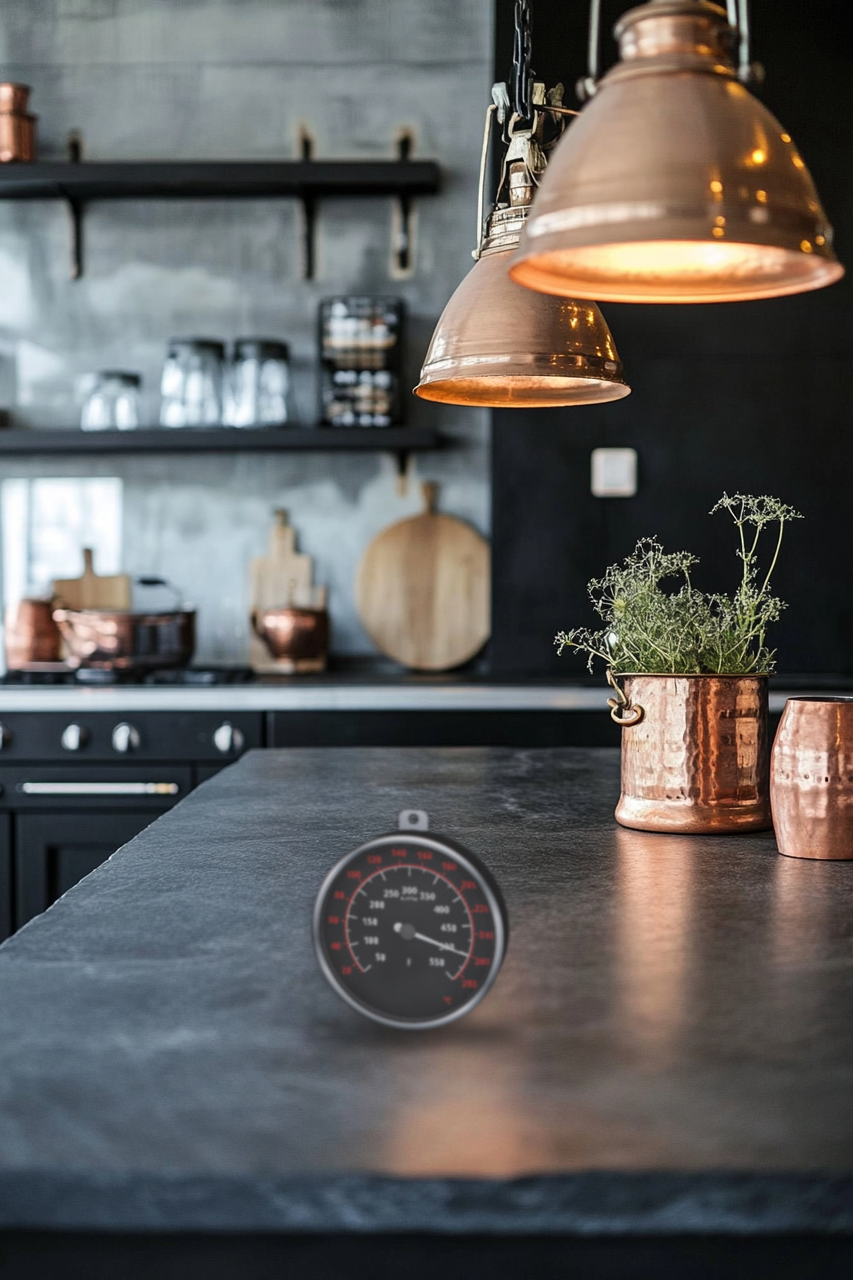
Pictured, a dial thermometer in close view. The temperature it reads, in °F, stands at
500 °F
